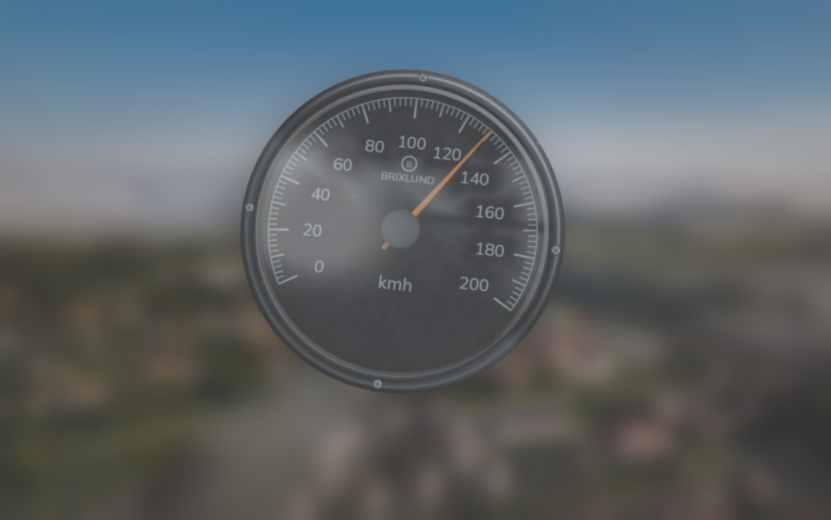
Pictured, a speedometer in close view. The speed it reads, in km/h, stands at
130 km/h
